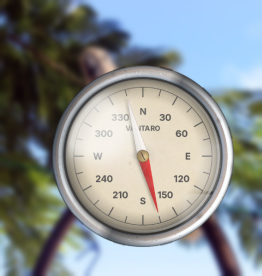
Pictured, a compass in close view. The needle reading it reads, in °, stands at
165 °
